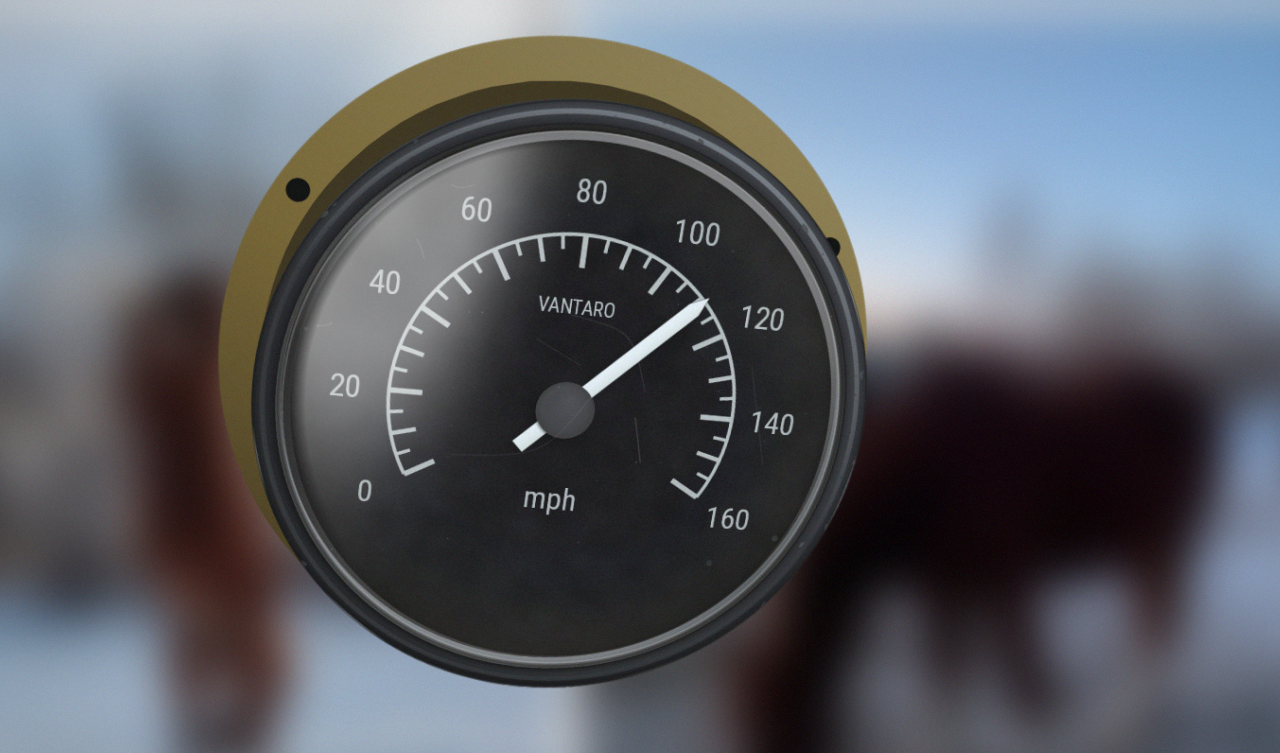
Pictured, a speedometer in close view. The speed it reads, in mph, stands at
110 mph
